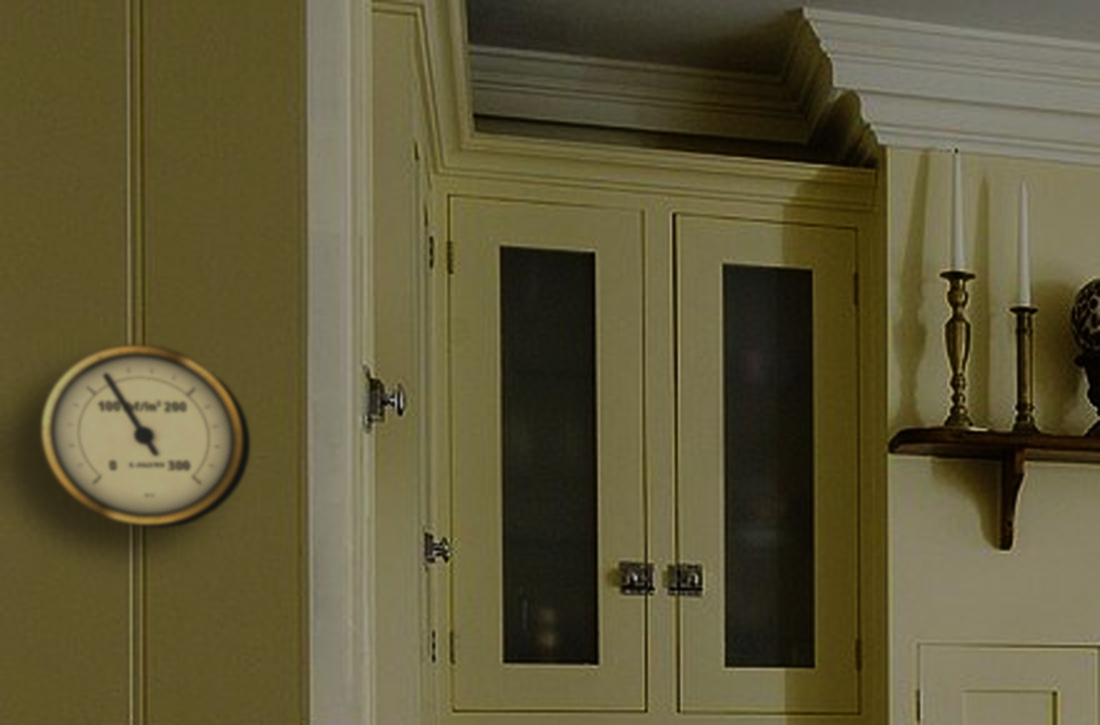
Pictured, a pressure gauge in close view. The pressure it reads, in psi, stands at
120 psi
